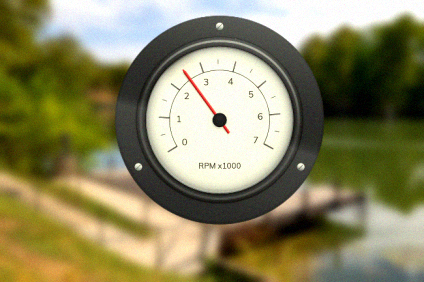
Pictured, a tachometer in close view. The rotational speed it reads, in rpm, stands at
2500 rpm
